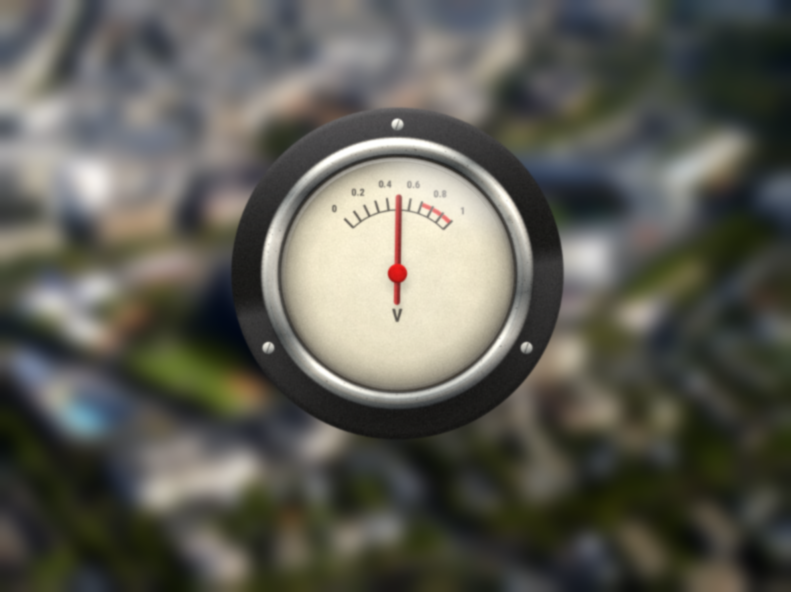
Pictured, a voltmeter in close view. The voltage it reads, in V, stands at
0.5 V
